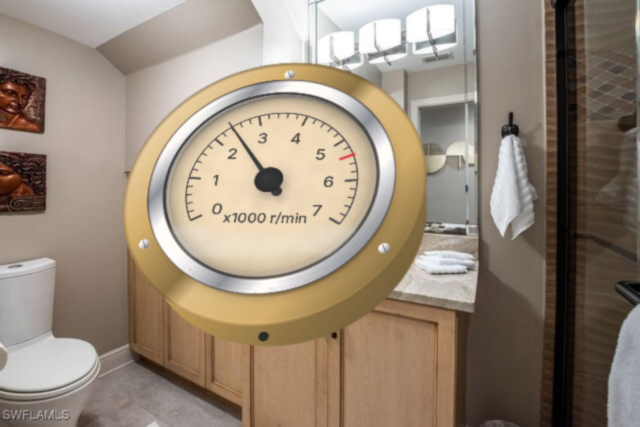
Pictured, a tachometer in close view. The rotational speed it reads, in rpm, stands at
2400 rpm
